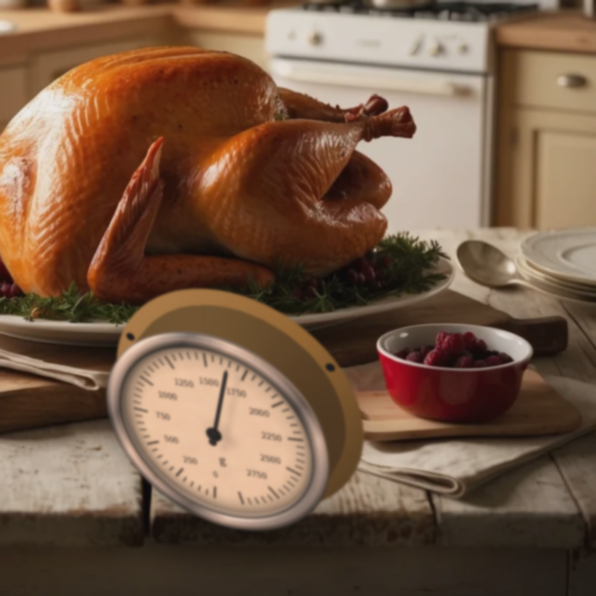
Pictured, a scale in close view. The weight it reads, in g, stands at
1650 g
